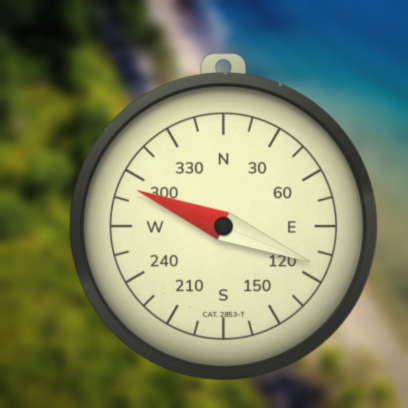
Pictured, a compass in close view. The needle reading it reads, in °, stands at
292.5 °
